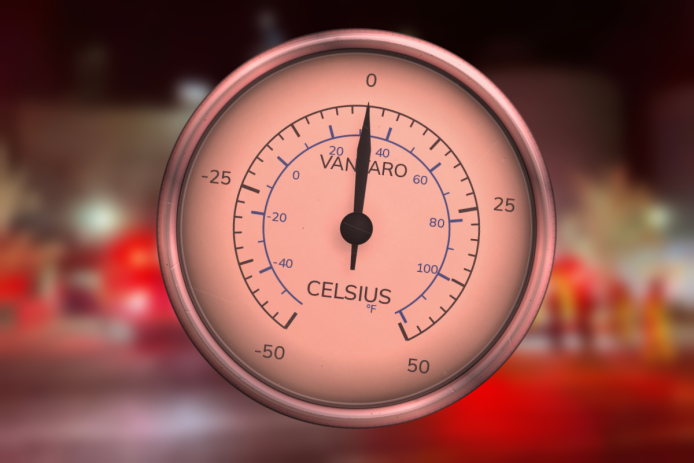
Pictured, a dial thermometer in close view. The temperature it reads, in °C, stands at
0 °C
